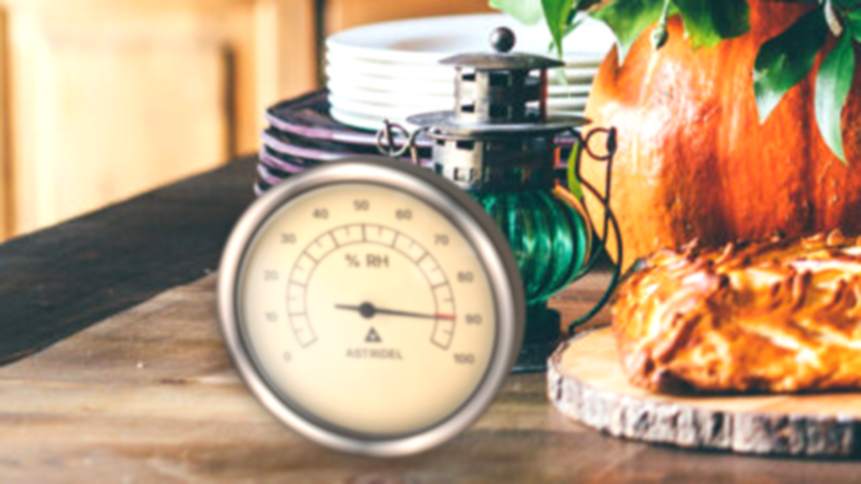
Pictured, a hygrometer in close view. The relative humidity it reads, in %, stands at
90 %
